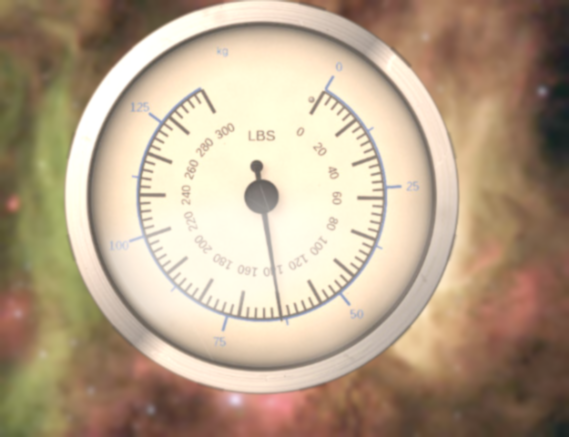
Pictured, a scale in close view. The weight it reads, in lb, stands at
140 lb
